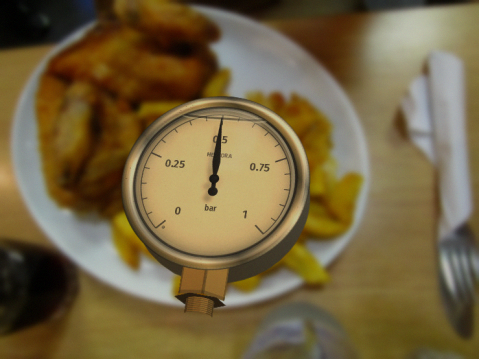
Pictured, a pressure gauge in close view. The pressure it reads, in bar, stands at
0.5 bar
